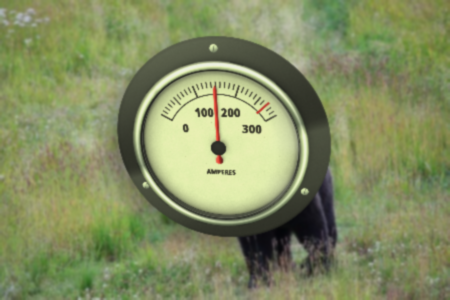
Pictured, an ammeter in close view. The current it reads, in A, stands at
150 A
